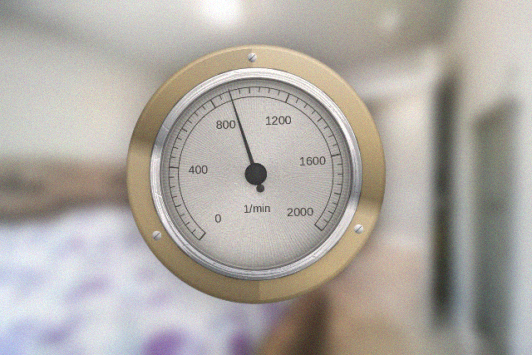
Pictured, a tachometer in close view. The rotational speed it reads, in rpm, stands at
900 rpm
